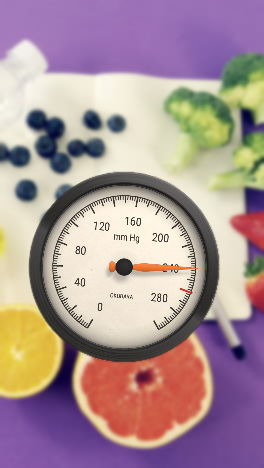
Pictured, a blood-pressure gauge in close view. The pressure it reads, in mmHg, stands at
240 mmHg
